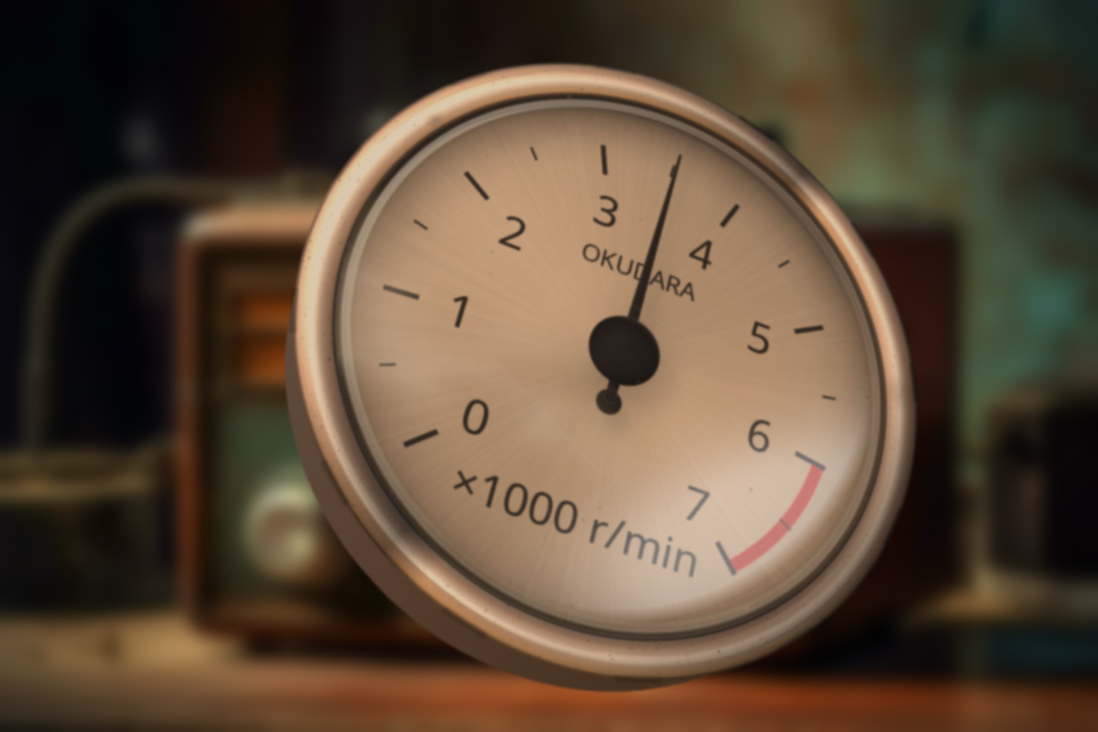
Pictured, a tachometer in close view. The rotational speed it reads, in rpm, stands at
3500 rpm
